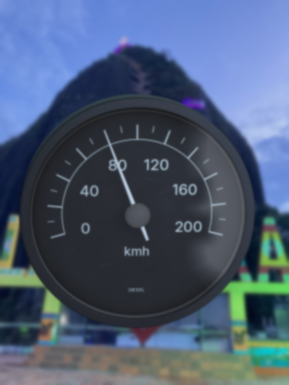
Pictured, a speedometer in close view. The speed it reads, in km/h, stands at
80 km/h
